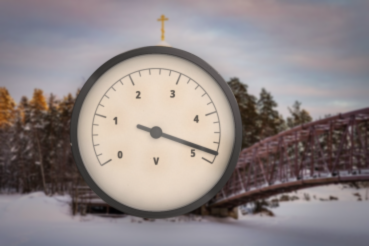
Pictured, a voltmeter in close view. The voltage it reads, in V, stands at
4.8 V
